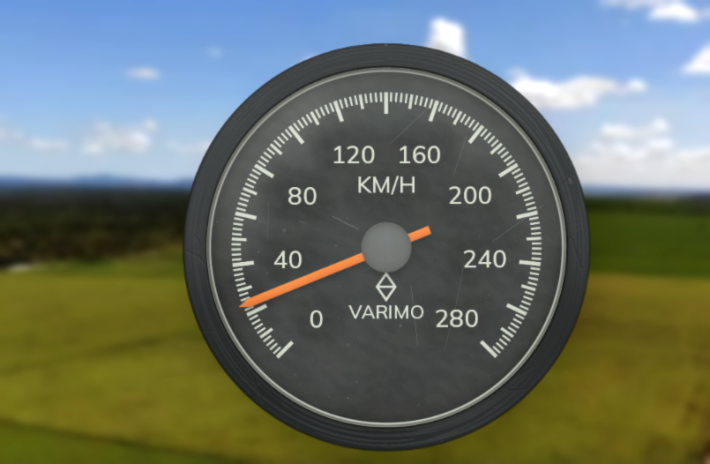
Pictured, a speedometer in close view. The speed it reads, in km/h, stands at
24 km/h
